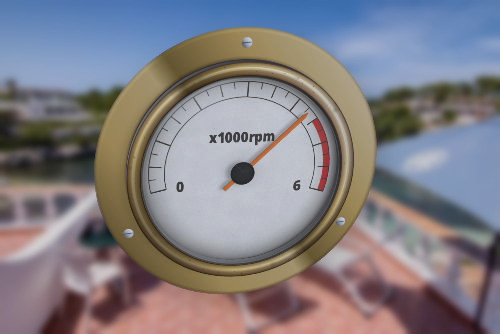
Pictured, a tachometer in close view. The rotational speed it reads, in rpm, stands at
4250 rpm
